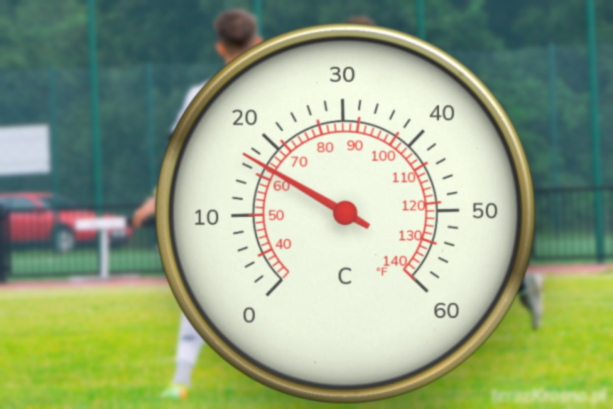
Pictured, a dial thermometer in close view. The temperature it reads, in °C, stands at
17 °C
